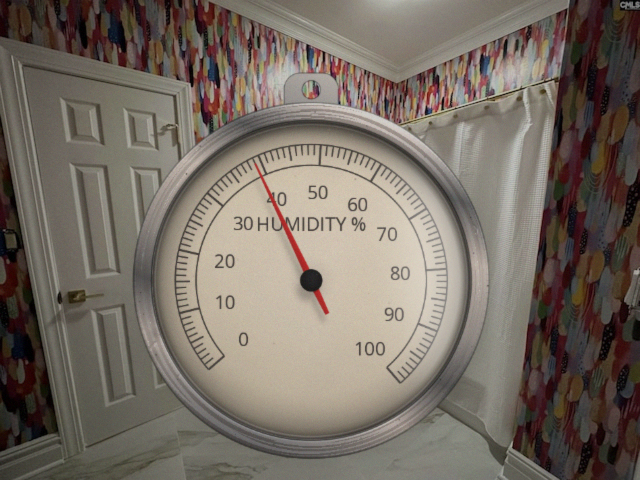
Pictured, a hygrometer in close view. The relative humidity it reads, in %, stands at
39 %
